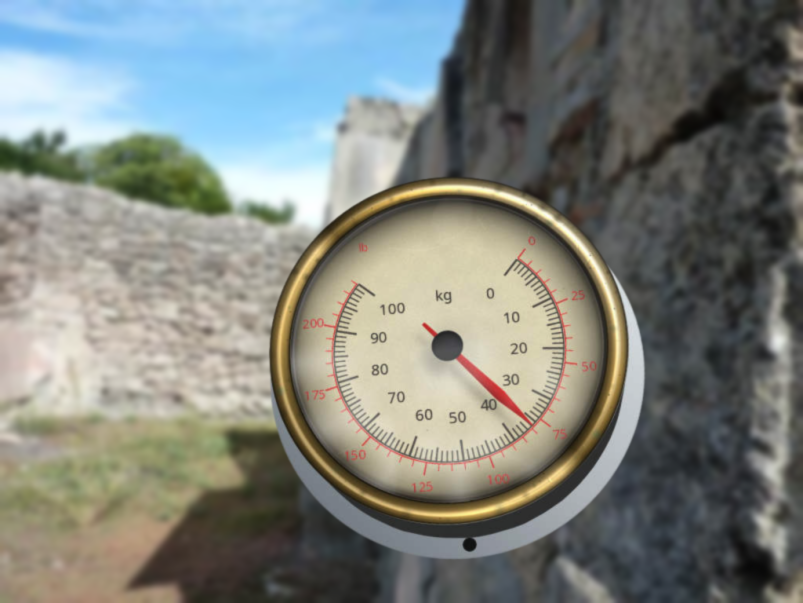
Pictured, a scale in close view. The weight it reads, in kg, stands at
36 kg
